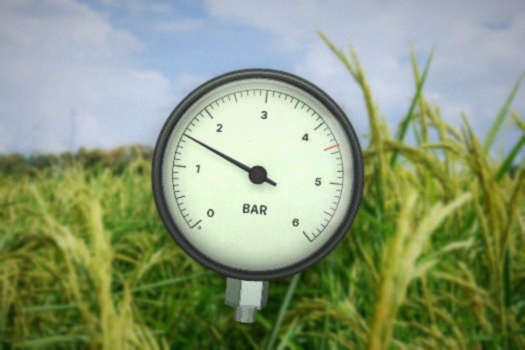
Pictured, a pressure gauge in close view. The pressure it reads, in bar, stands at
1.5 bar
